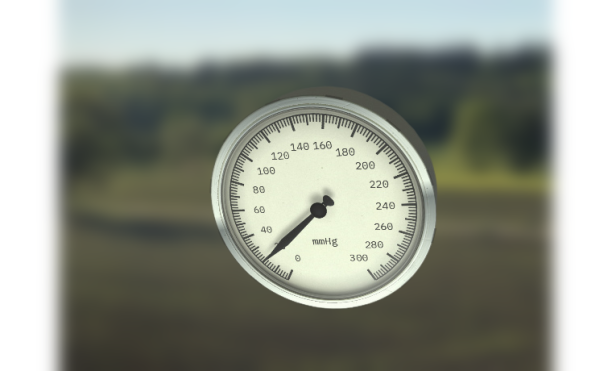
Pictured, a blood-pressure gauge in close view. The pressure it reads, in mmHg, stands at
20 mmHg
